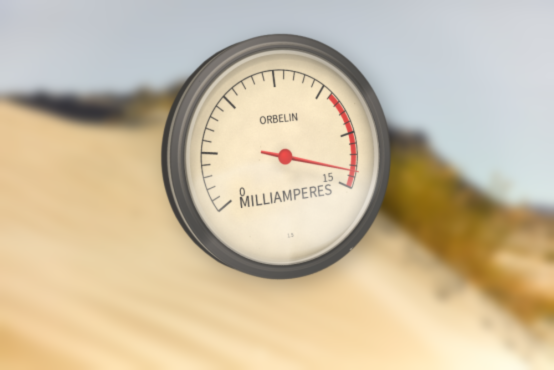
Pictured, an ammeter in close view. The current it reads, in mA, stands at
14.25 mA
